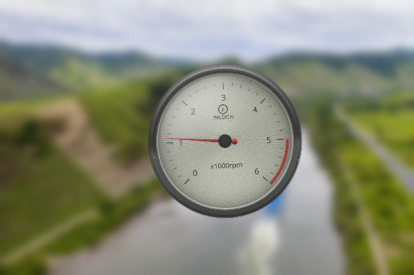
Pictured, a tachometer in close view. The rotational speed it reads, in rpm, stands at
1100 rpm
